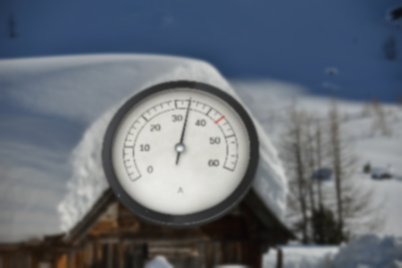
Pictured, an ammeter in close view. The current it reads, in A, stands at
34 A
